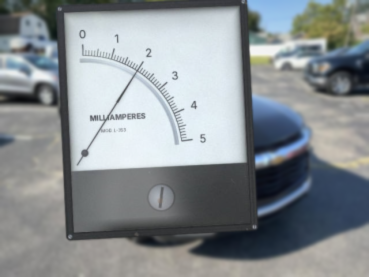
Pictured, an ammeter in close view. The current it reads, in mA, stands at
2 mA
